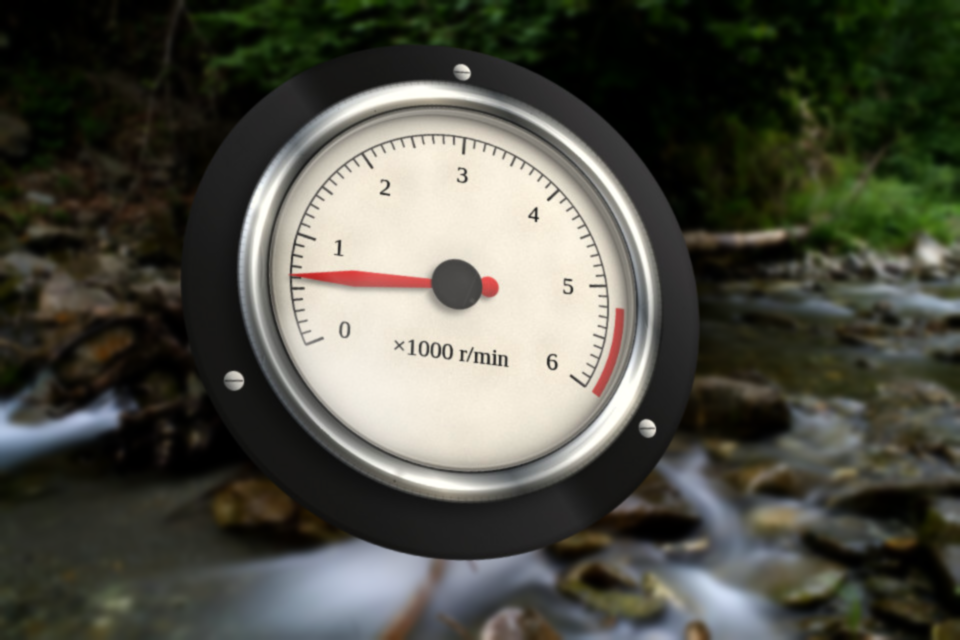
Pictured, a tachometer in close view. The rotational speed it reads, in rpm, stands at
600 rpm
